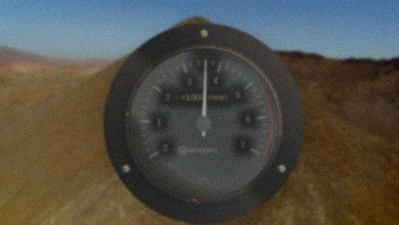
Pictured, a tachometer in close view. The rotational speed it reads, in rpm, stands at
3600 rpm
